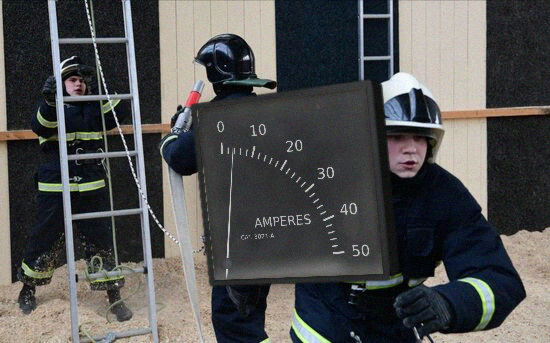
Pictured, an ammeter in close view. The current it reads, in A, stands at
4 A
